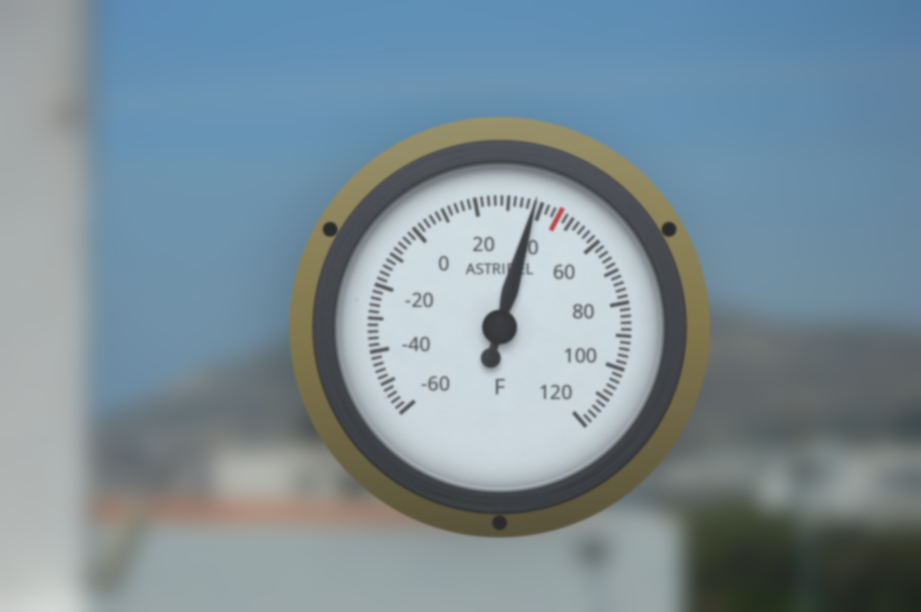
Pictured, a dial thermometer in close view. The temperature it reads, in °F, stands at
38 °F
